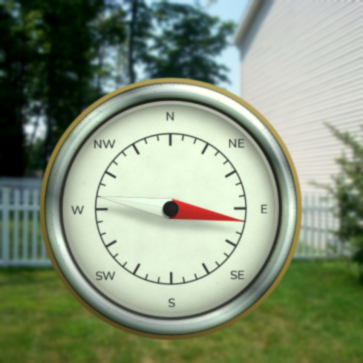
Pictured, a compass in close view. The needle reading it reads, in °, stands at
100 °
